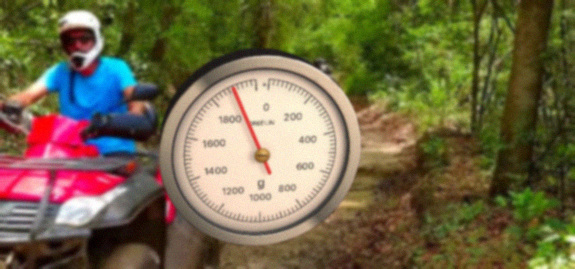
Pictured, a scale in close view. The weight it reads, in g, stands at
1900 g
